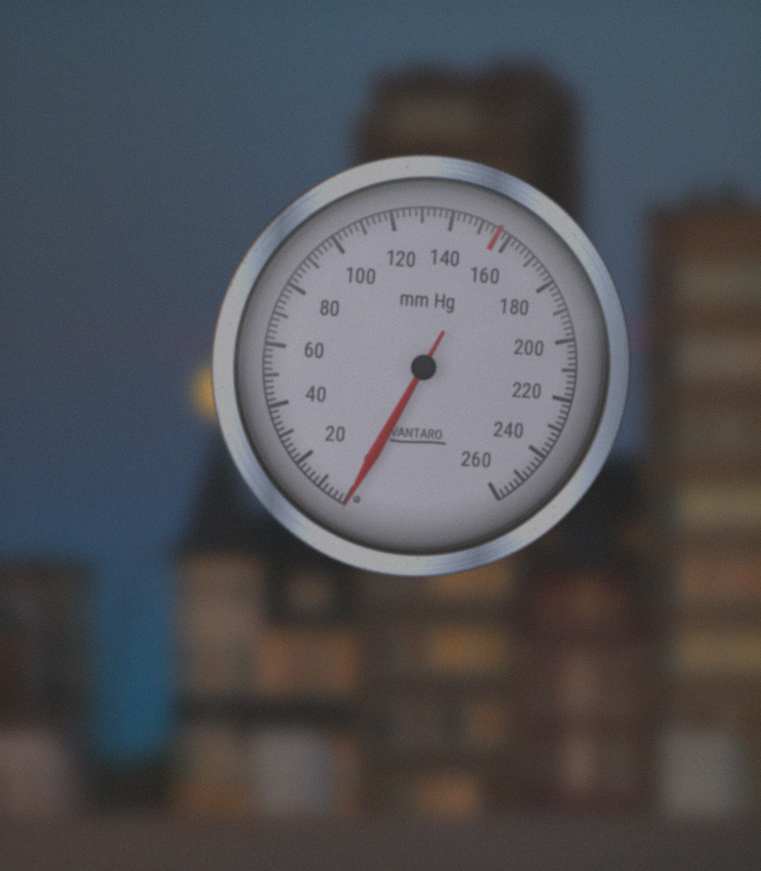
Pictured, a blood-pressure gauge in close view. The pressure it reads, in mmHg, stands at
0 mmHg
